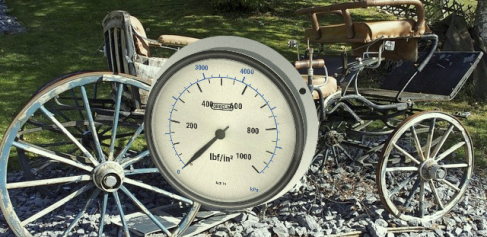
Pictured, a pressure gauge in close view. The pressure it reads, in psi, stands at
0 psi
